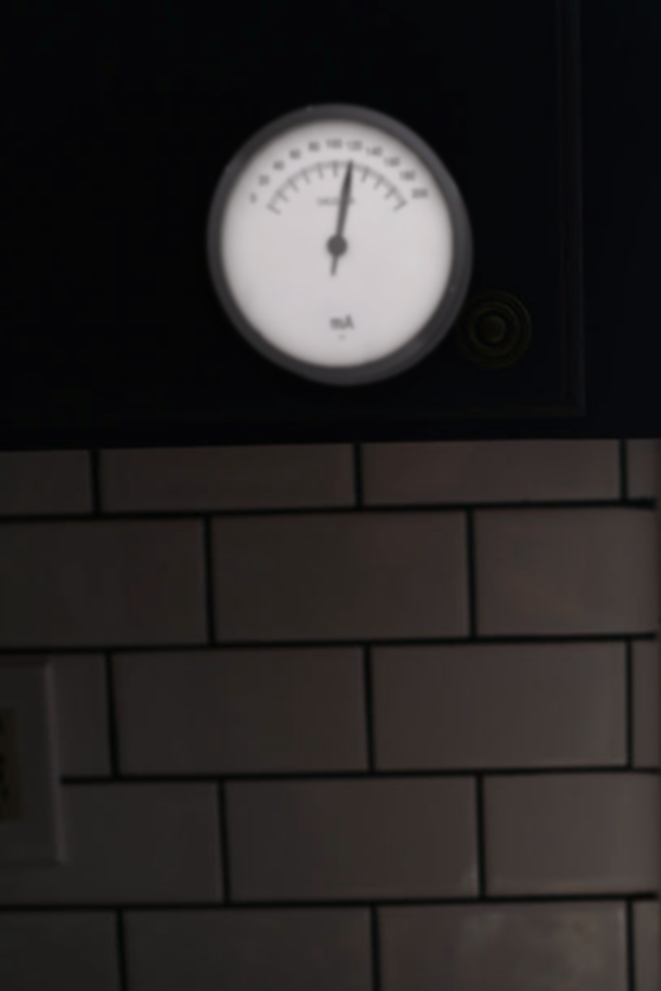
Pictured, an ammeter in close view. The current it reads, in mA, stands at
120 mA
